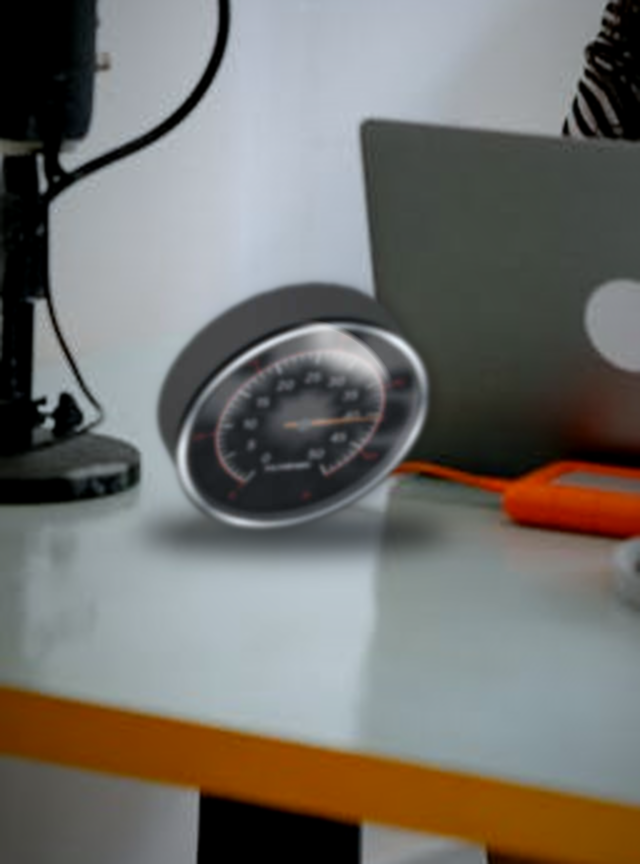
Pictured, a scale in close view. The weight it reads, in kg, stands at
40 kg
